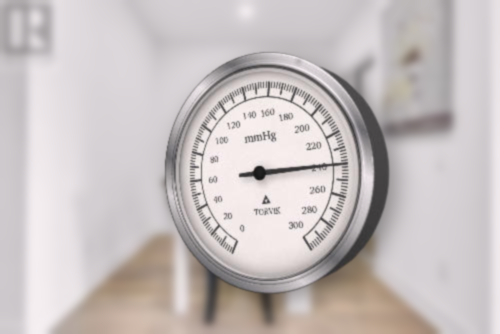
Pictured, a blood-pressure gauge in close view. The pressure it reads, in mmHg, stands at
240 mmHg
